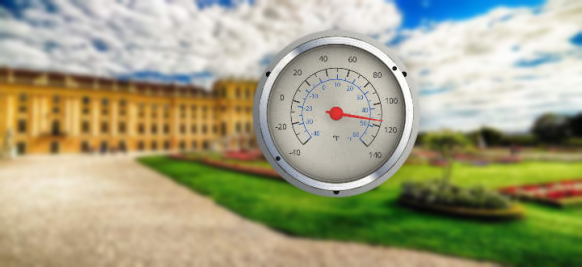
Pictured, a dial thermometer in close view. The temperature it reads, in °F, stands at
115 °F
